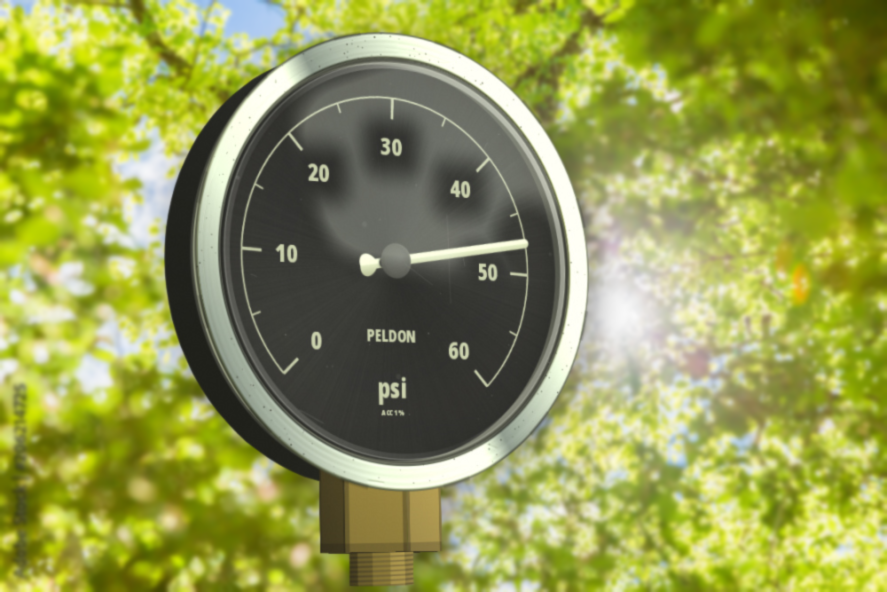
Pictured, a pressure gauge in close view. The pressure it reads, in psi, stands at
47.5 psi
